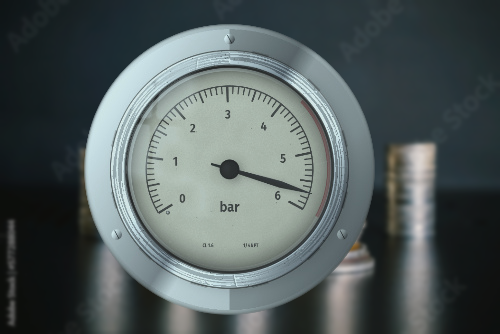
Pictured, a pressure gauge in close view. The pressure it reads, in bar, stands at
5.7 bar
